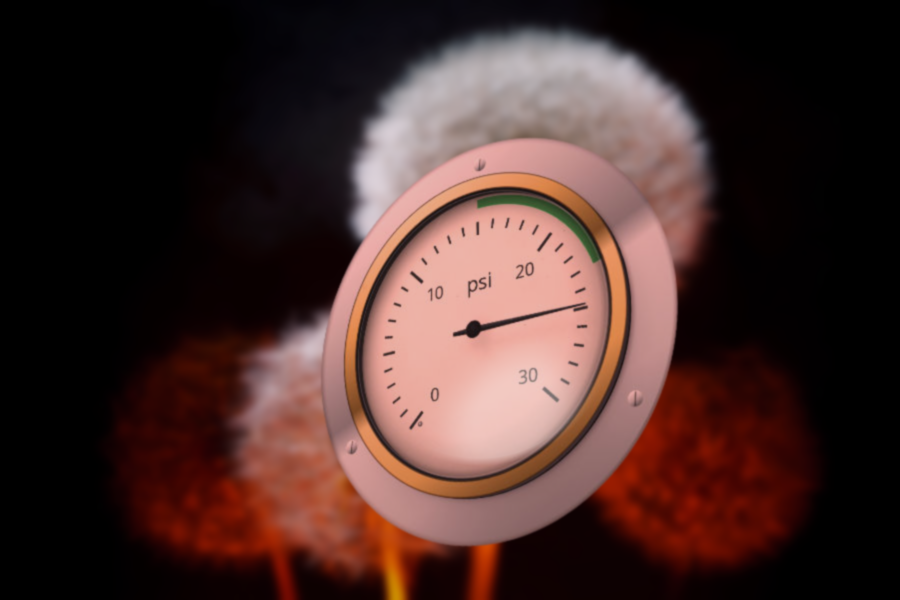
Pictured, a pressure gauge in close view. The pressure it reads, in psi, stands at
25 psi
